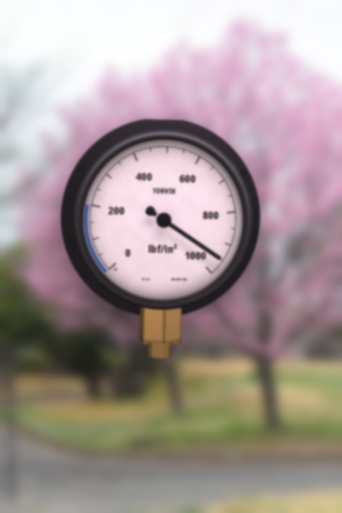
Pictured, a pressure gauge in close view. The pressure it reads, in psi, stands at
950 psi
